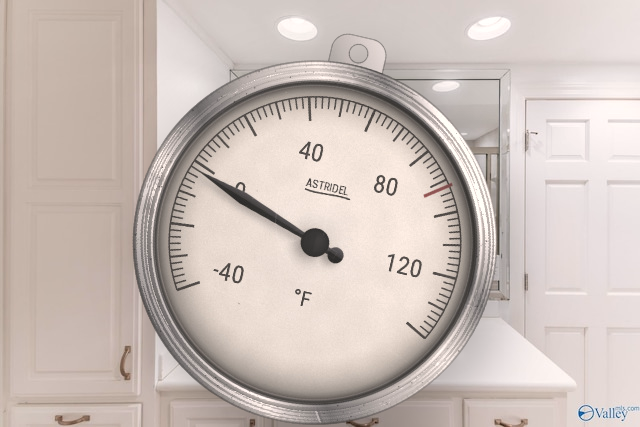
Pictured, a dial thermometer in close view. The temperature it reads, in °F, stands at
-2 °F
